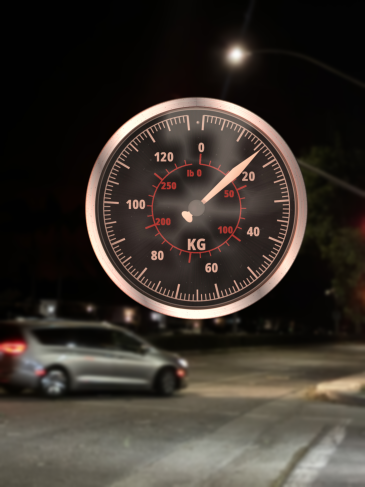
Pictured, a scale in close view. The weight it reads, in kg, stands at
16 kg
